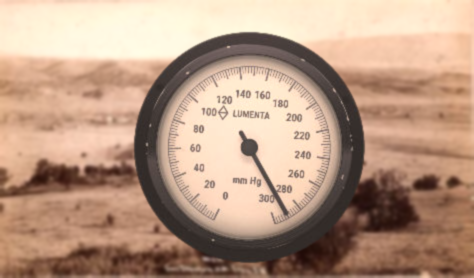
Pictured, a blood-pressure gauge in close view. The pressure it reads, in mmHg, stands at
290 mmHg
